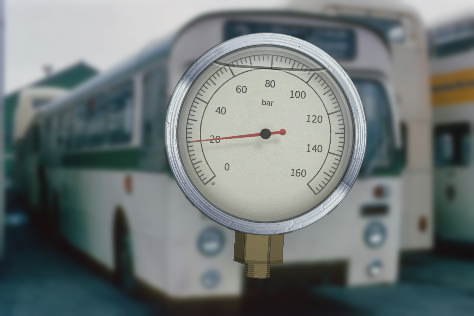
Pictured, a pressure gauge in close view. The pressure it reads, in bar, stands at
20 bar
